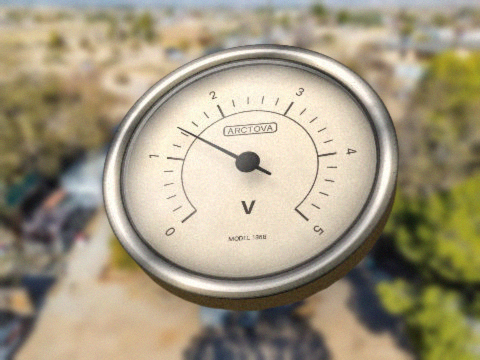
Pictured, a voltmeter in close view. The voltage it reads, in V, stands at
1.4 V
